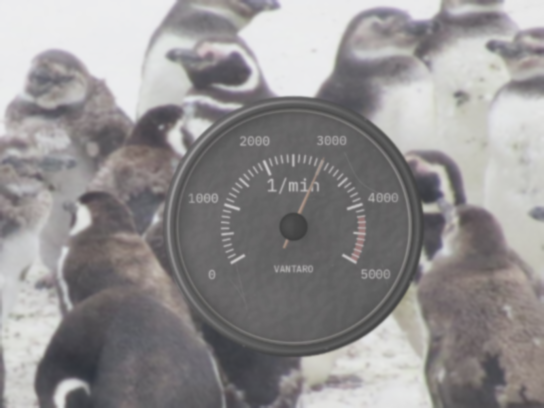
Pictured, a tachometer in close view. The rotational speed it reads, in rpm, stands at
3000 rpm
